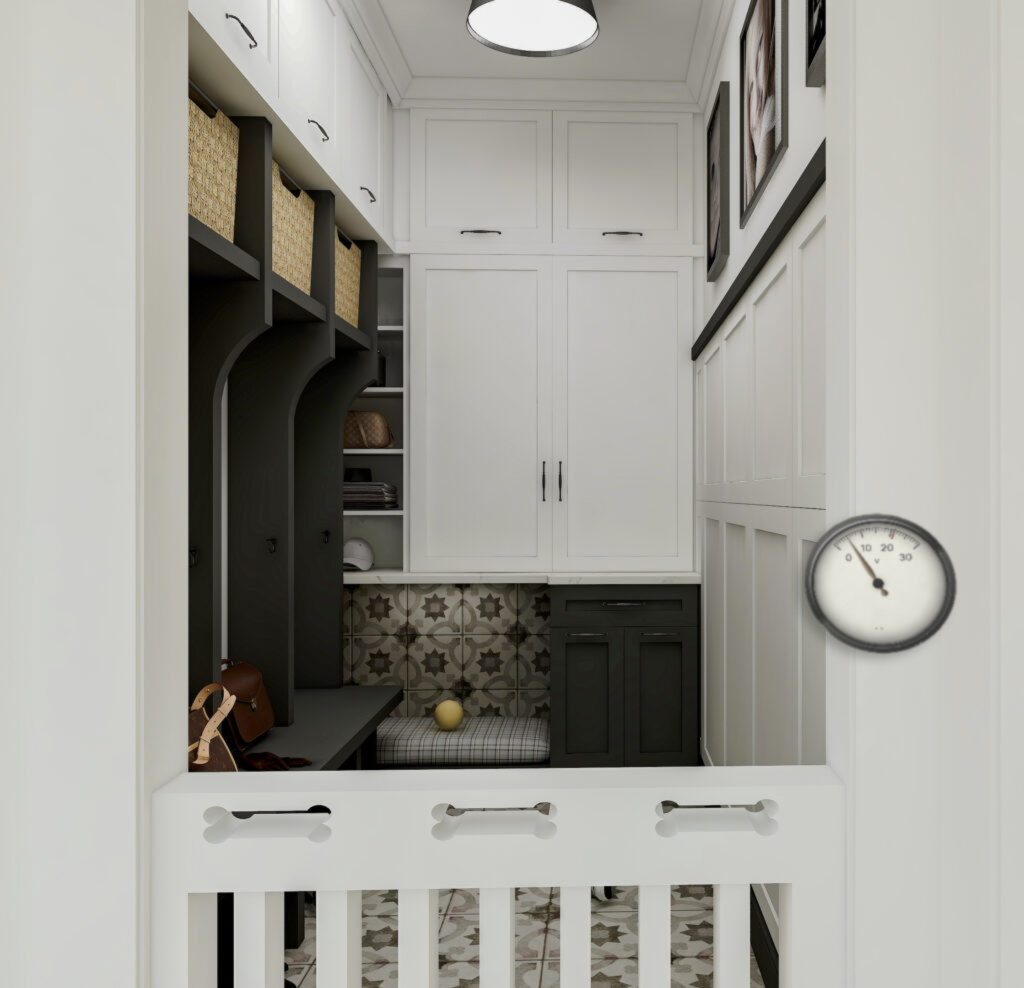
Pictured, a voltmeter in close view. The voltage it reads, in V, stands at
5 V
